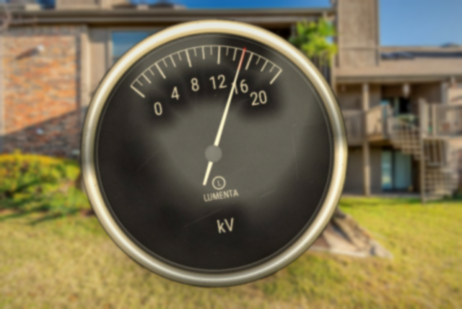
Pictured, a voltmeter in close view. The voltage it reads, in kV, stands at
15 kV
